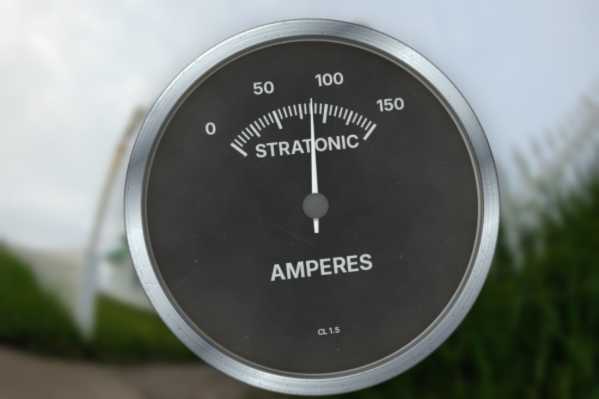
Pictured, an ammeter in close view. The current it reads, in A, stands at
85 A
